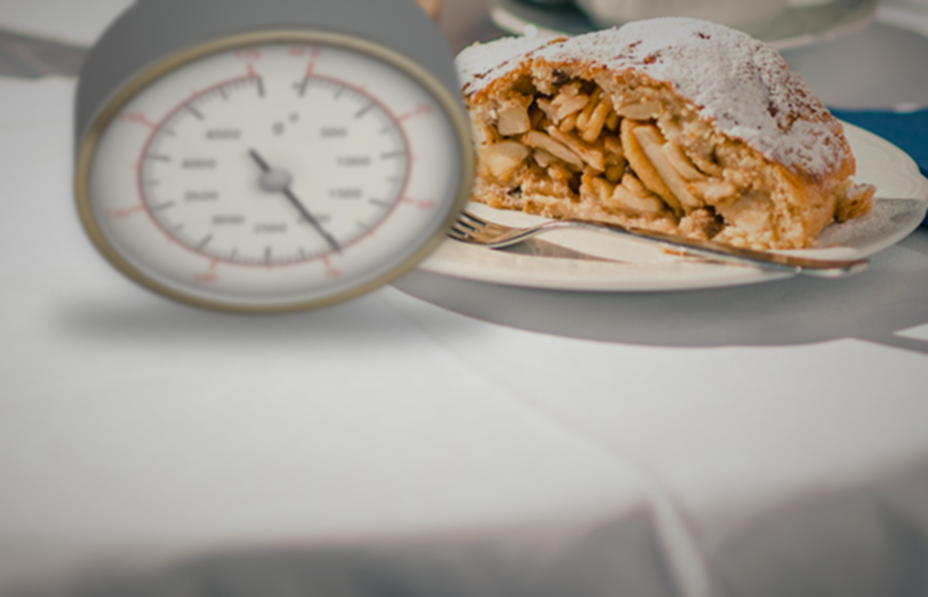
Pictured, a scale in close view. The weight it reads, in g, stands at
2000 g
